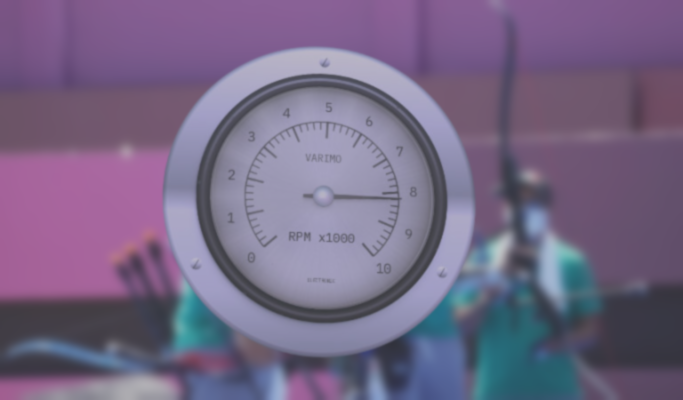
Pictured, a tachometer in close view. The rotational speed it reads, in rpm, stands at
8200 rpm
